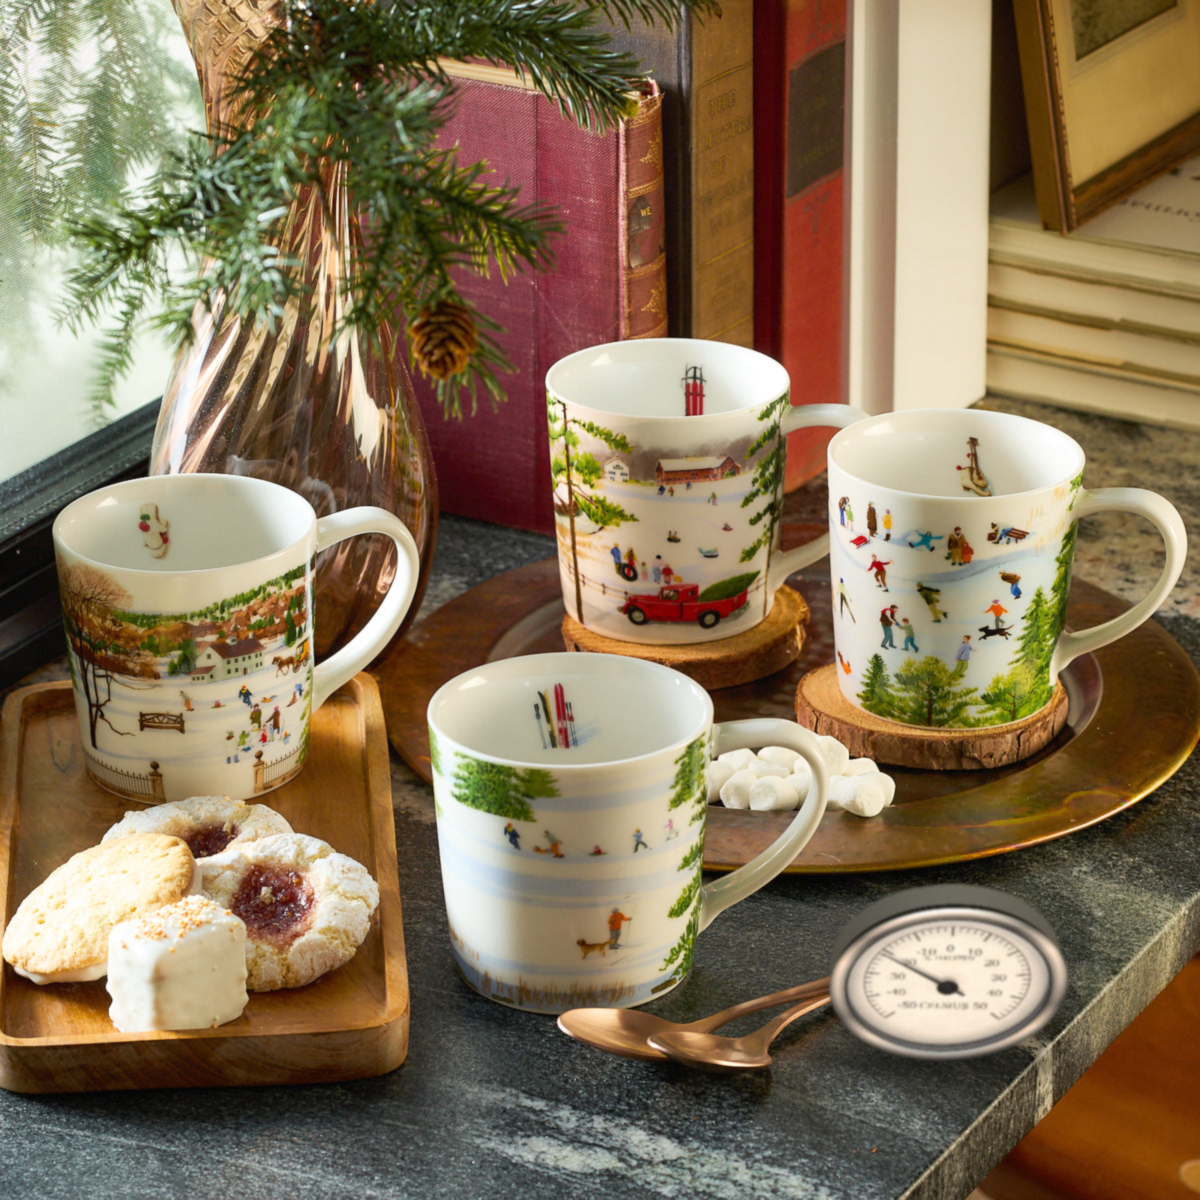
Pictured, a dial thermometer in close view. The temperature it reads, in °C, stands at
-20 °C
